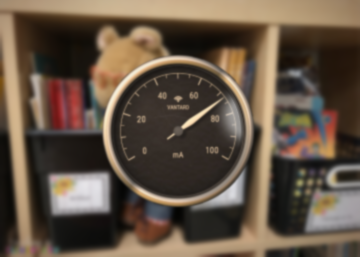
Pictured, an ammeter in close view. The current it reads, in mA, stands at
72.5 mA
